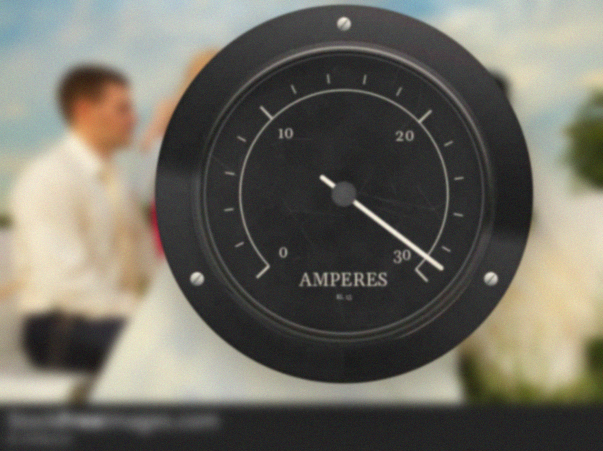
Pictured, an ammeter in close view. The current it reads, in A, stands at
29 A
